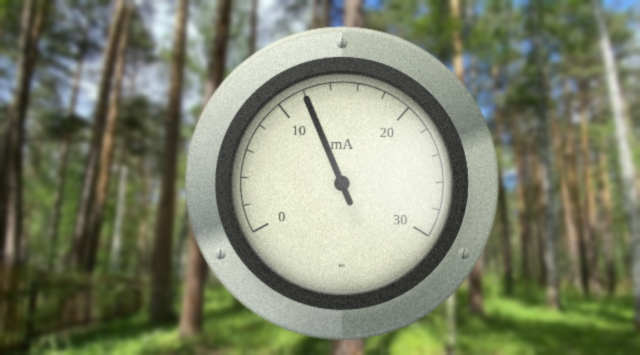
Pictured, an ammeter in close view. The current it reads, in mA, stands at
12 mA
